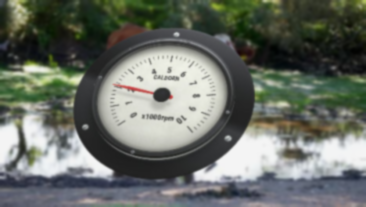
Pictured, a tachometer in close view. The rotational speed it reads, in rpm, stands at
2000 rpm
